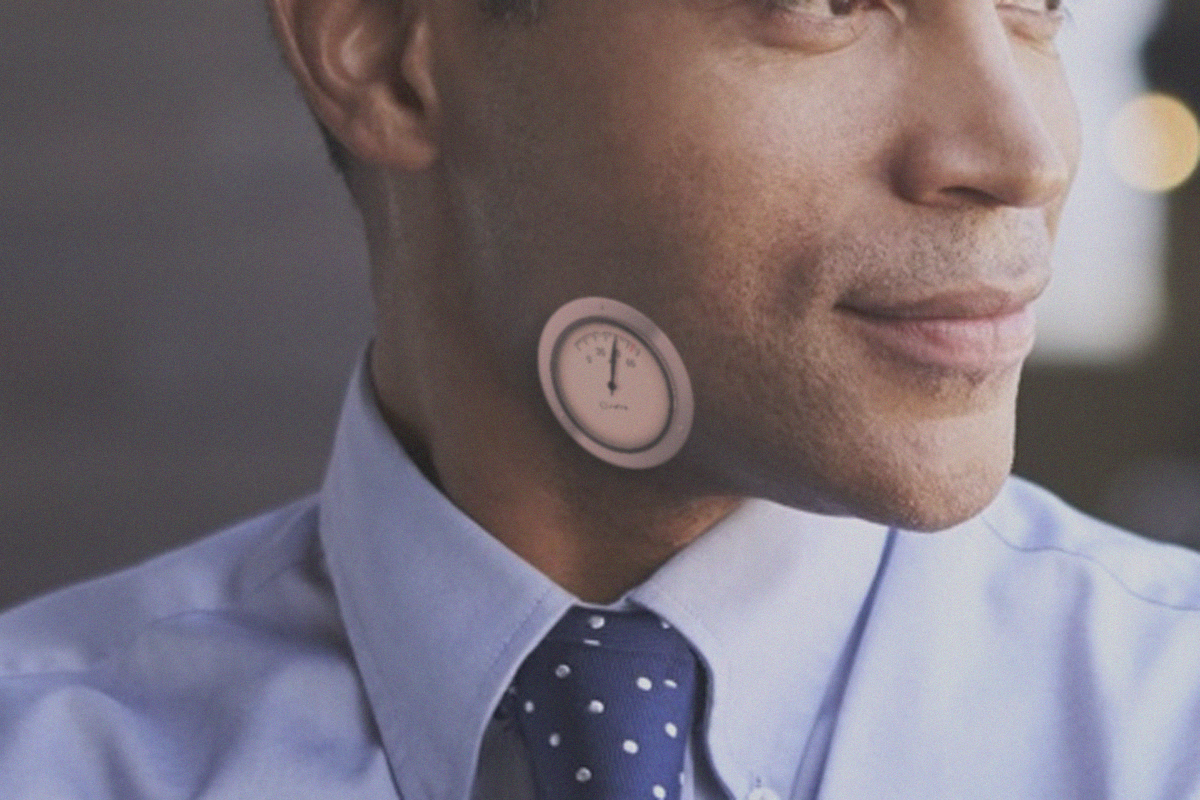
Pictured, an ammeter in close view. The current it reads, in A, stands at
40 A
